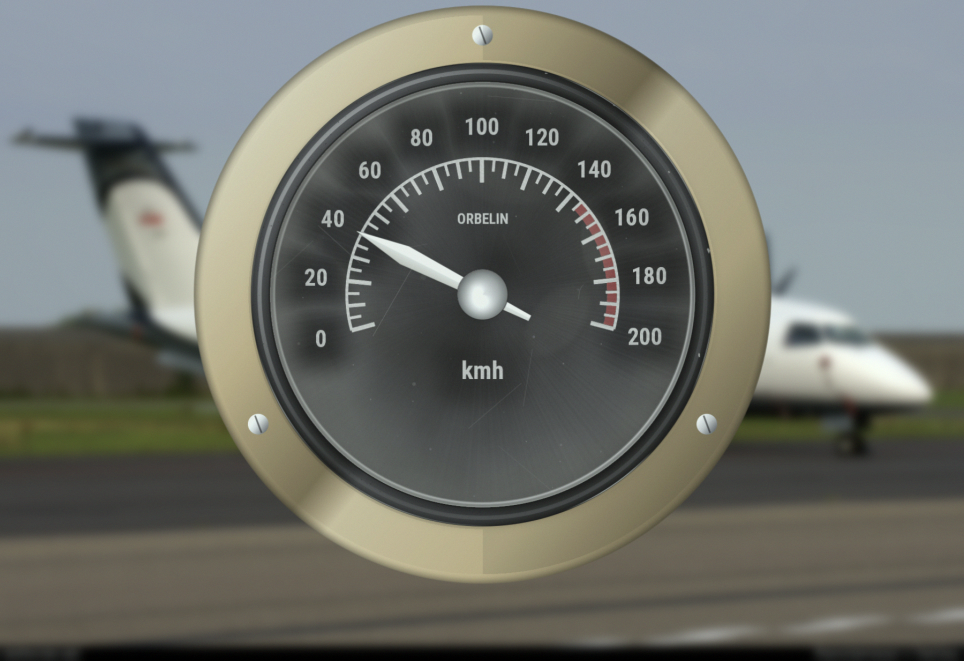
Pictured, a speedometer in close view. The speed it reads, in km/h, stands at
40 km/h
